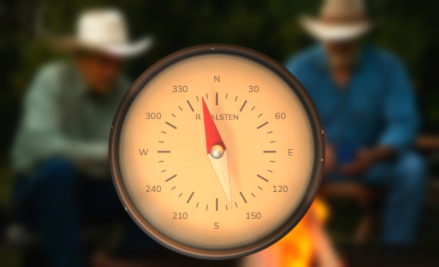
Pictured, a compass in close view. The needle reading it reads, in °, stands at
345 °
